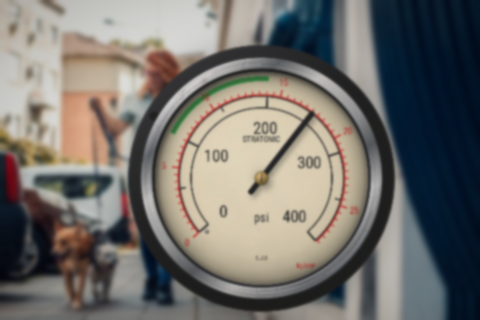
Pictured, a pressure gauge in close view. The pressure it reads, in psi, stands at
250 psi
